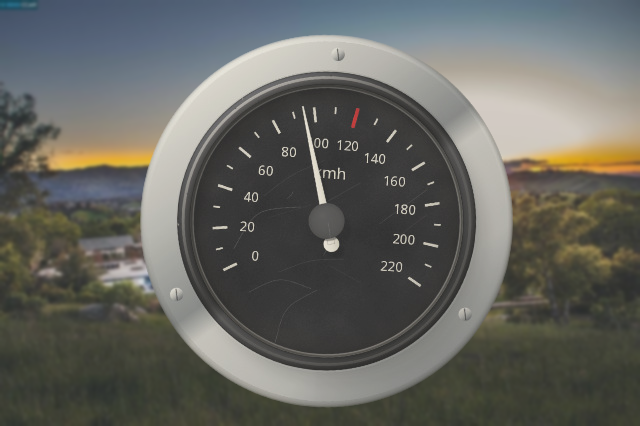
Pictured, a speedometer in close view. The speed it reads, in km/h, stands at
95 km/h
